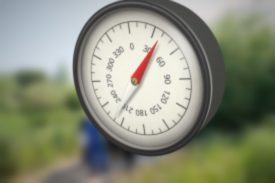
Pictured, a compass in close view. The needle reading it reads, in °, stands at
40 °
